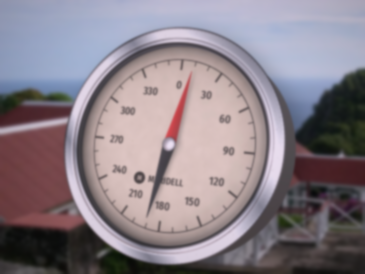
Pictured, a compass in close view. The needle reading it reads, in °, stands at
10 °
